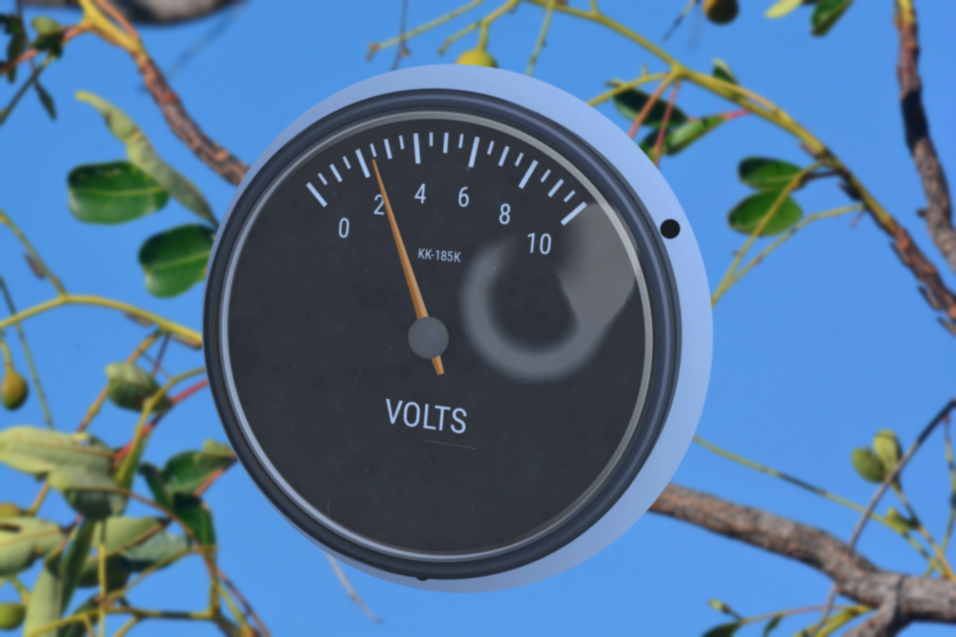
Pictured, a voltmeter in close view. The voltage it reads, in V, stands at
2.5 V
